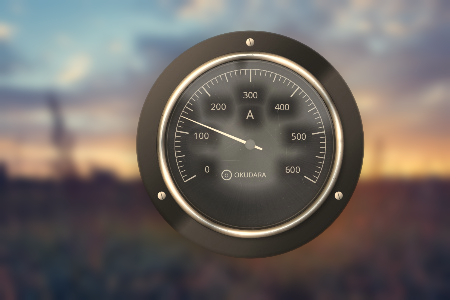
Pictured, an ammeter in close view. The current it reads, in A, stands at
130 A
